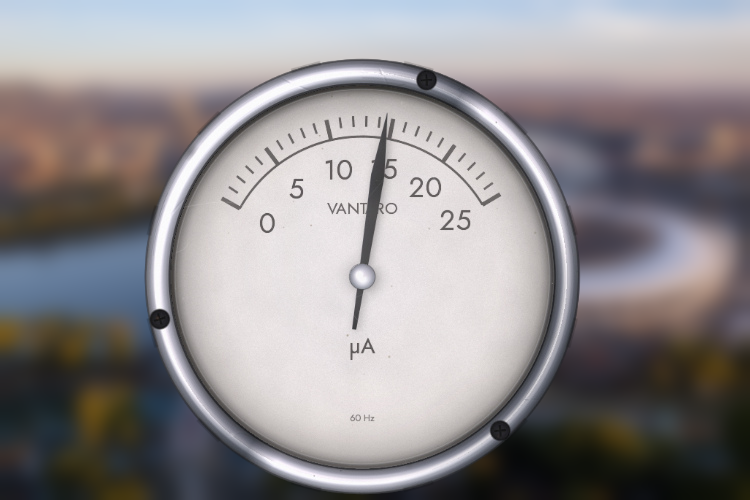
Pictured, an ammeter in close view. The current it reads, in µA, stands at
14.5 µA
